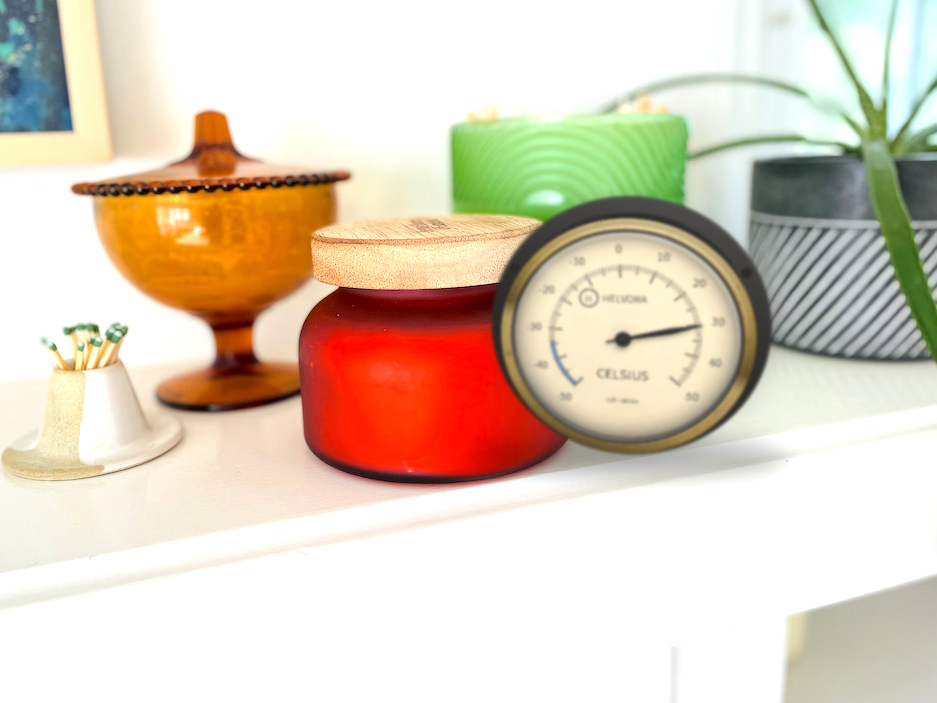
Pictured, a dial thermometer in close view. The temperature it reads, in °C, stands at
30 °C
